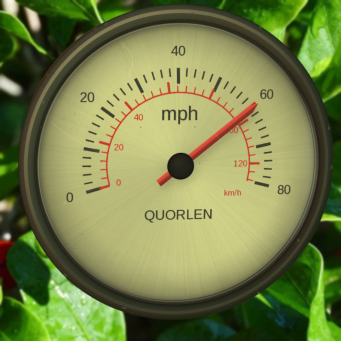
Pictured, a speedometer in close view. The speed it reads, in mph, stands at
60 mph
